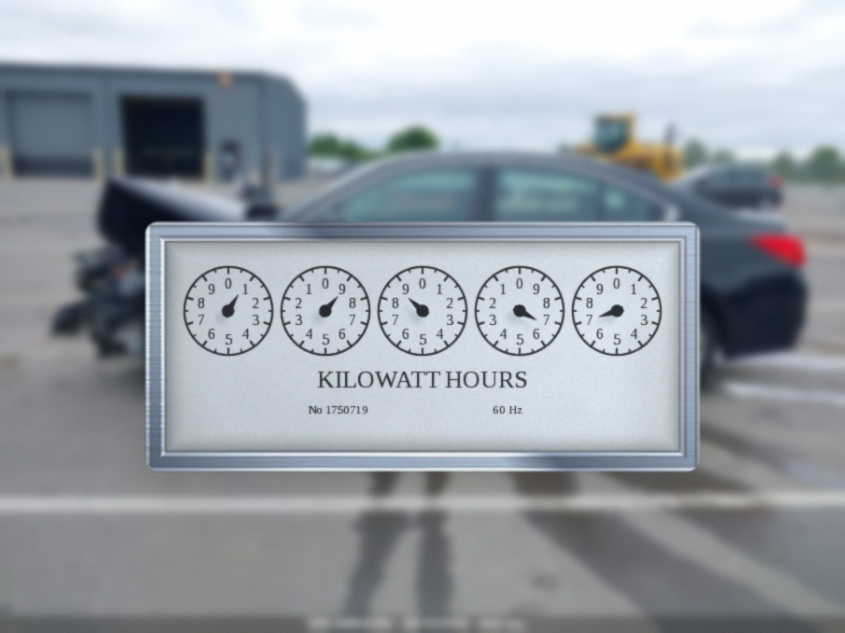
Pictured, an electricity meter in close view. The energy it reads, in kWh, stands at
8867 kWh
